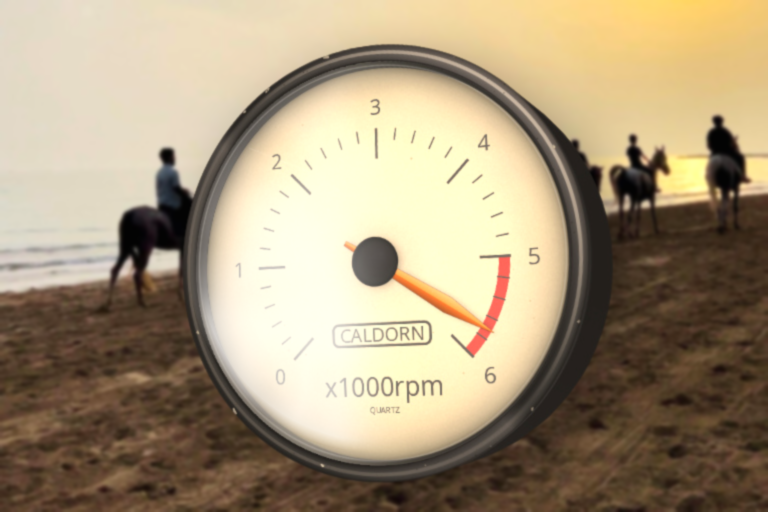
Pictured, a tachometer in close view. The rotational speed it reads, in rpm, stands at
5700 rpm
